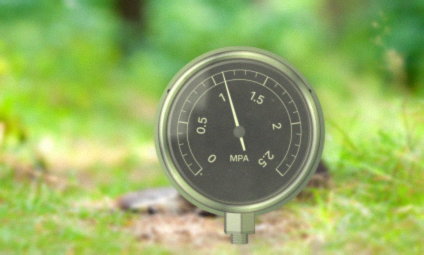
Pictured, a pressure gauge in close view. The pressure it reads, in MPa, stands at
1.1 MPa
